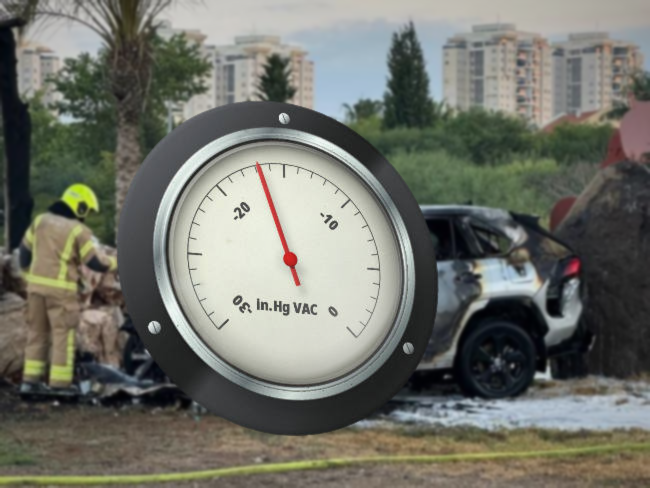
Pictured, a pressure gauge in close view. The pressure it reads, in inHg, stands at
-17 inHg
